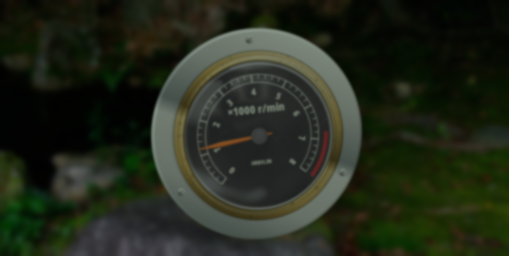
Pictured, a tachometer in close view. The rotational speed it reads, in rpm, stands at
1200 rpm
